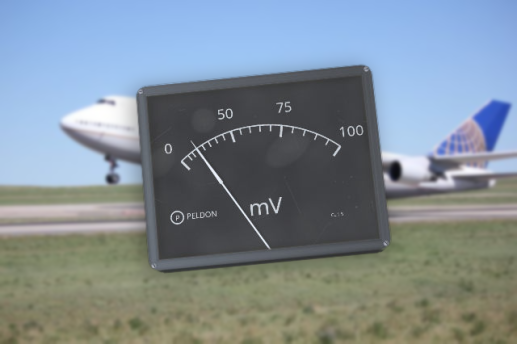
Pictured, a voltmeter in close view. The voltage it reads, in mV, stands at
25 mV
